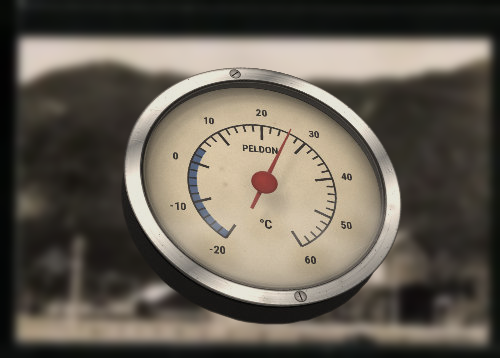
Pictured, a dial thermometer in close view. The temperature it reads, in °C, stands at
26 °C
